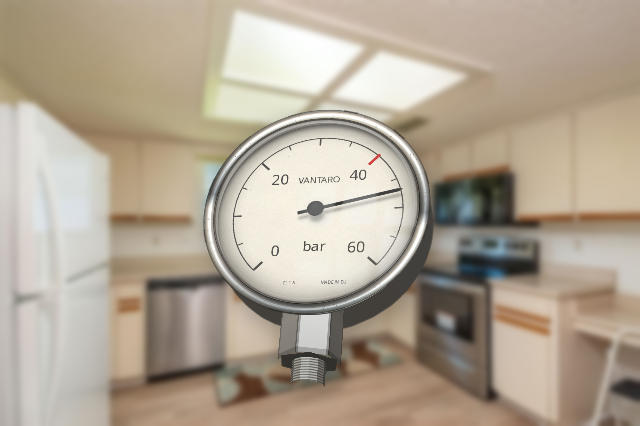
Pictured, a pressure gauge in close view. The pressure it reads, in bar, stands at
47.5 bar
